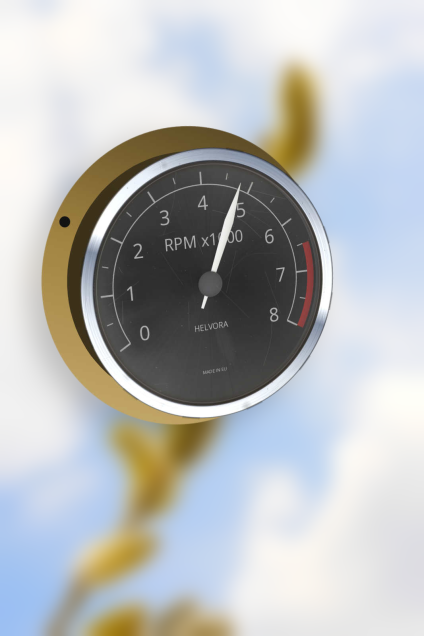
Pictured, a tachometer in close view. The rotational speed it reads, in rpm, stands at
4750 rpm
